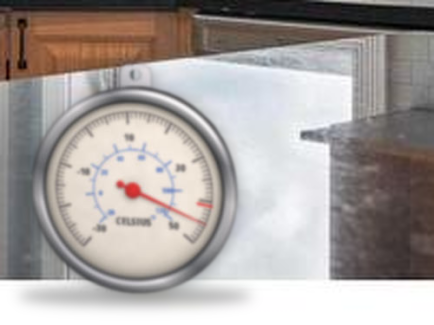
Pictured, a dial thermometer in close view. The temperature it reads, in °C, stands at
45 °C
